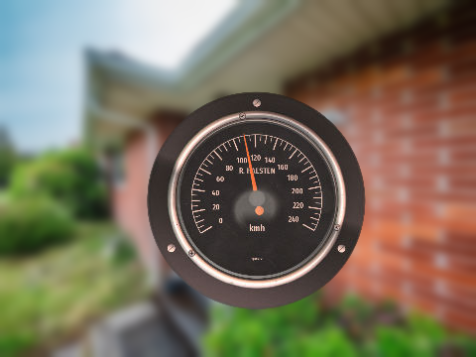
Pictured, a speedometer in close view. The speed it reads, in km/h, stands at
110 km/h
